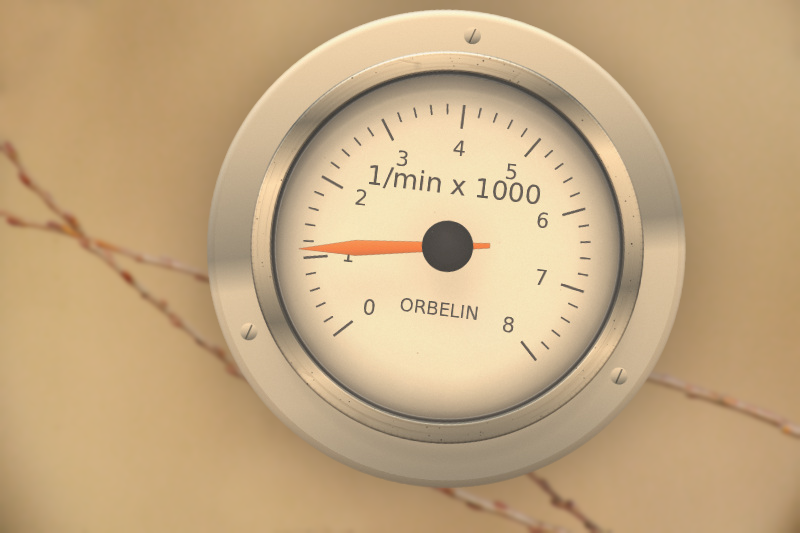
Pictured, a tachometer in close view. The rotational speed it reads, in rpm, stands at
1100 rpm
